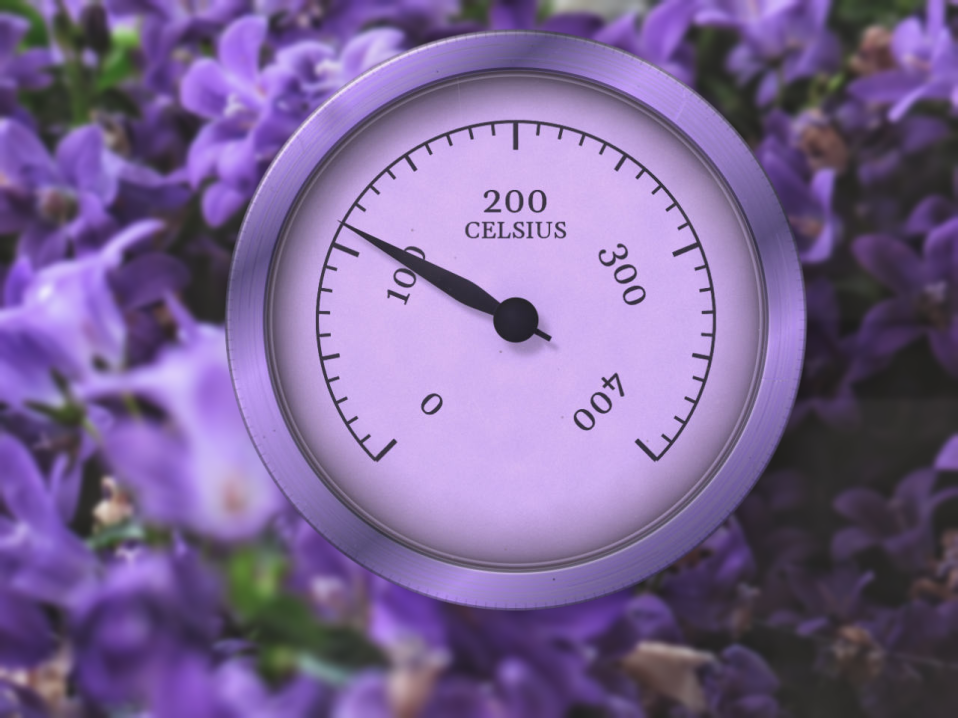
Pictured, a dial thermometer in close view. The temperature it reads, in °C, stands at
110 °C
